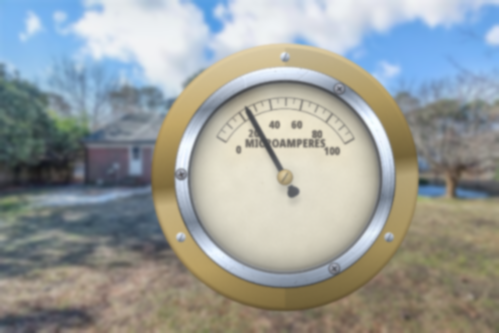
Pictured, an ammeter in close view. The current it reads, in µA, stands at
25 µA
